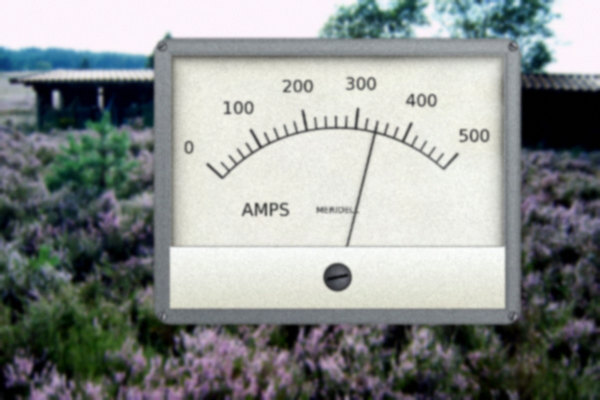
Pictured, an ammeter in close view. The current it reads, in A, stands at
340 A
